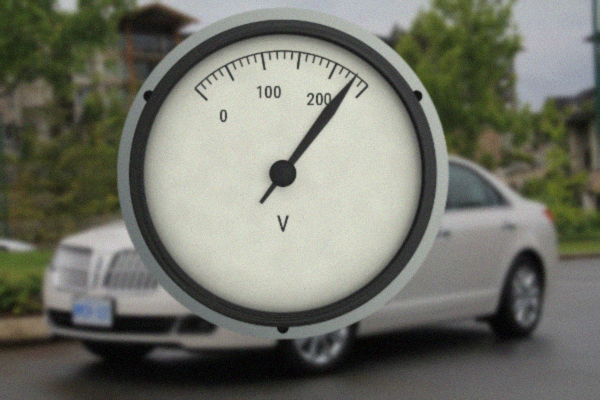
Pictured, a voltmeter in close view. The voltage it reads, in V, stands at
230 V
